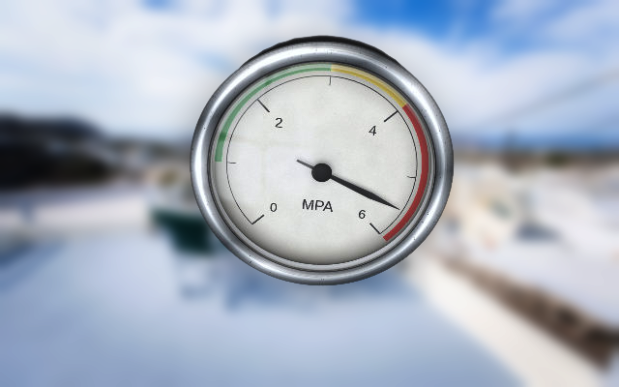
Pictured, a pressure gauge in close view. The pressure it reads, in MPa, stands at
5.5 MPa
